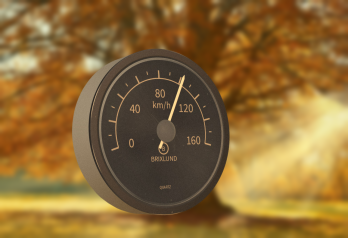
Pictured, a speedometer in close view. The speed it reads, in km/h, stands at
100 km/h
